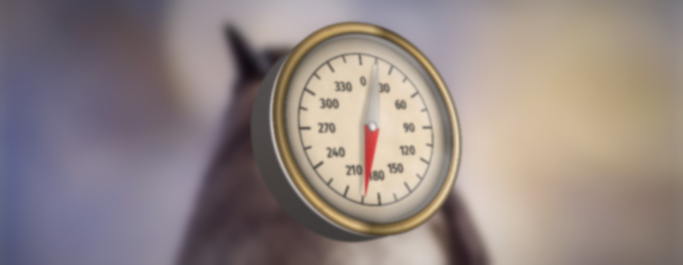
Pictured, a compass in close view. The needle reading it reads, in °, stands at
195 °
